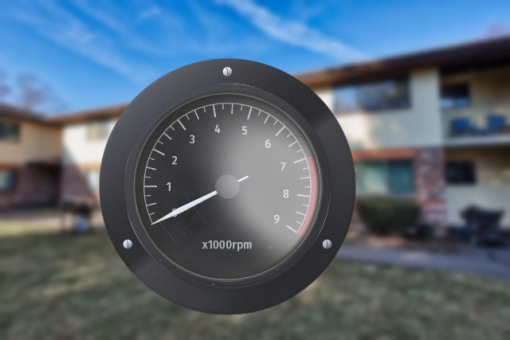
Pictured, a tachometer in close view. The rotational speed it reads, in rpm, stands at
0 rpm
